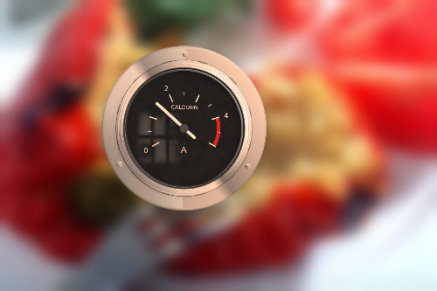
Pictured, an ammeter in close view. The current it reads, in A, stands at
1.5 A
